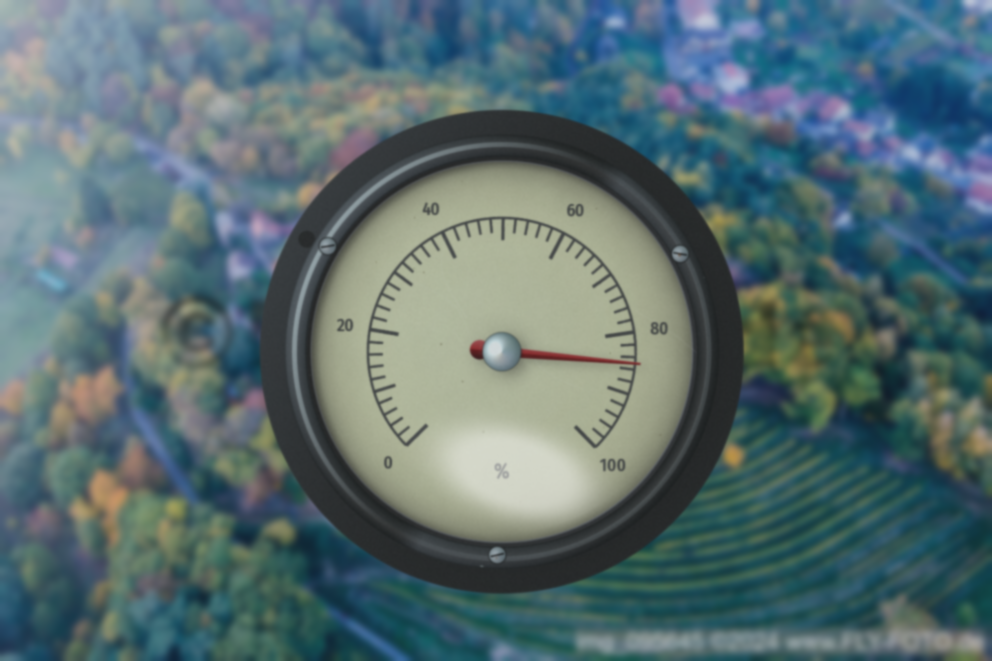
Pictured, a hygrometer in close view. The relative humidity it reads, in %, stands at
85 %
